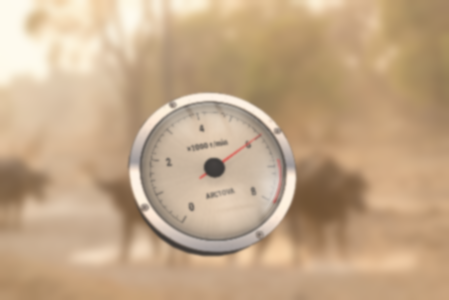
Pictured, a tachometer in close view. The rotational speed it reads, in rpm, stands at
6000 rpm
